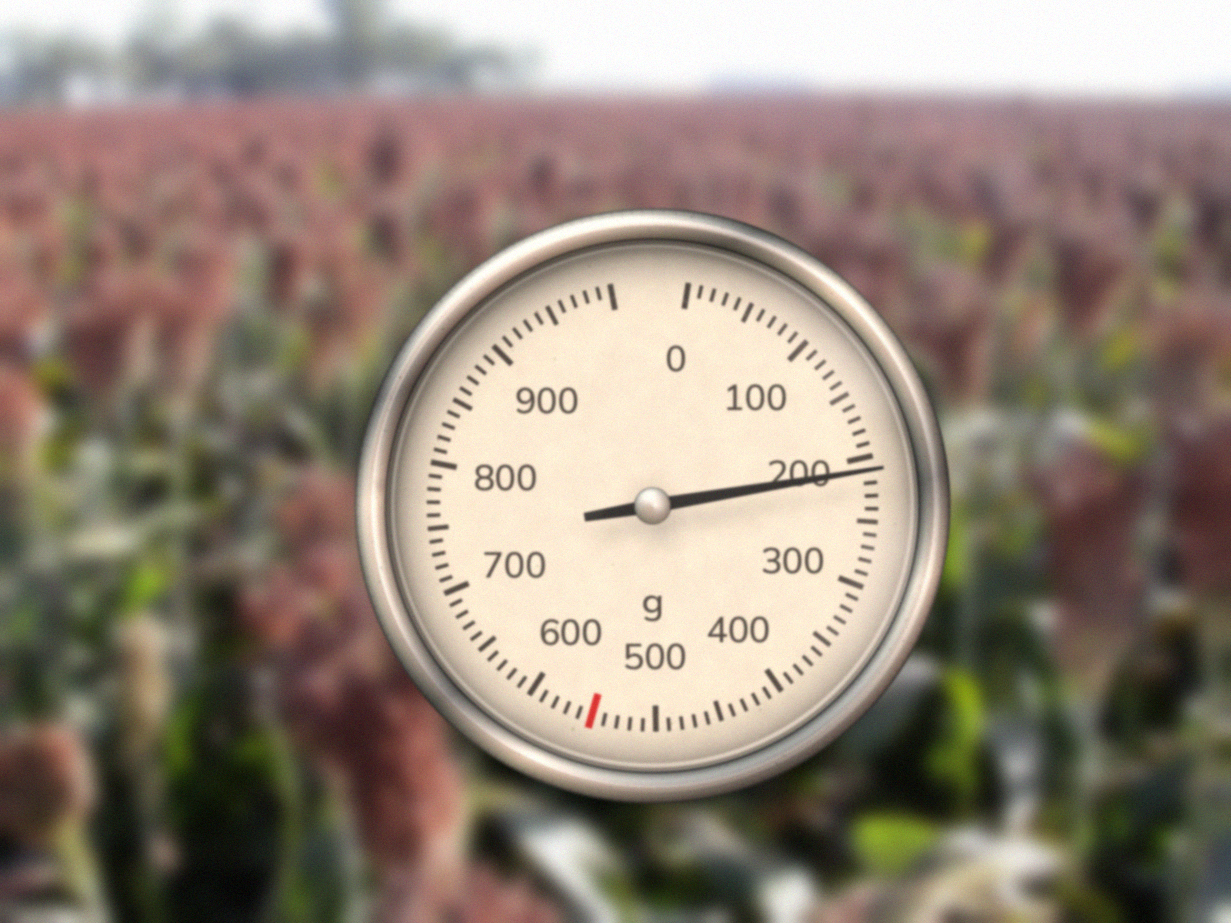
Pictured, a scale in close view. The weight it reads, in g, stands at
210 g
